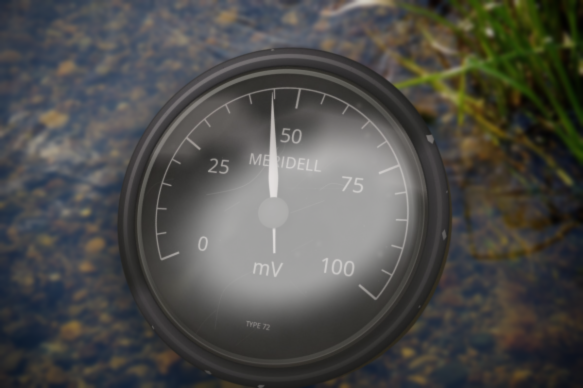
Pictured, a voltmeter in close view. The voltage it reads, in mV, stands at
45 mV
